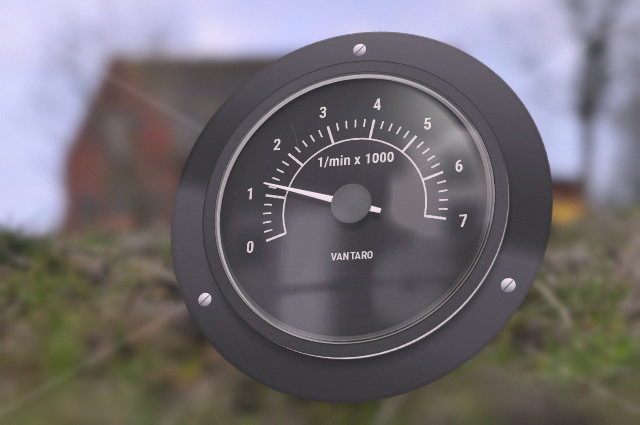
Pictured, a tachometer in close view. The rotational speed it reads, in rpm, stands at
1200 rpm
